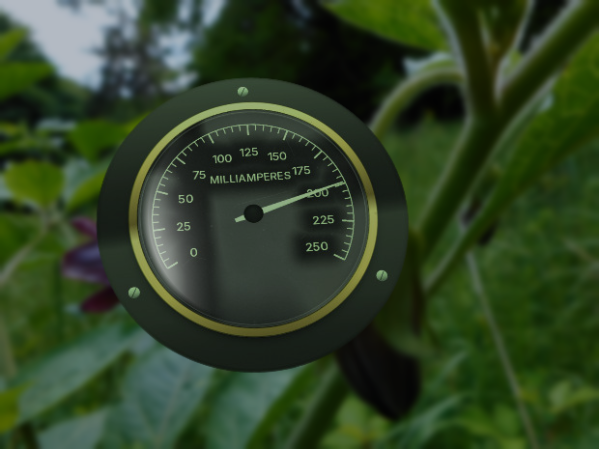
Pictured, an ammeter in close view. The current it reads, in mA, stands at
200 mA
